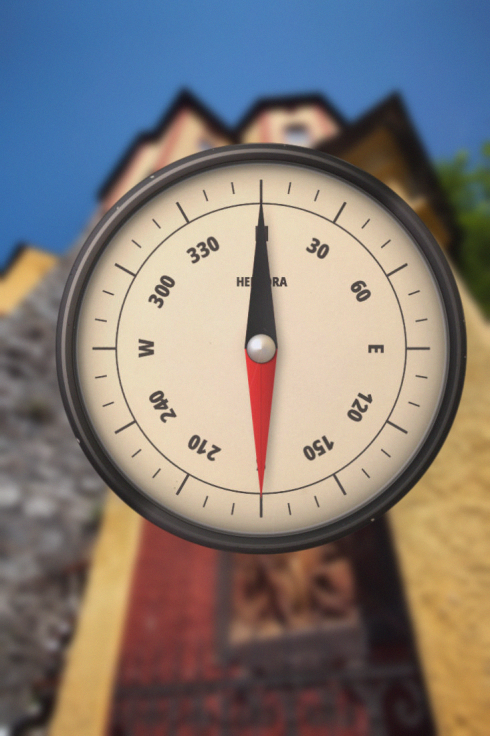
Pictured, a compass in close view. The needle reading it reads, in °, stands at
180 °
